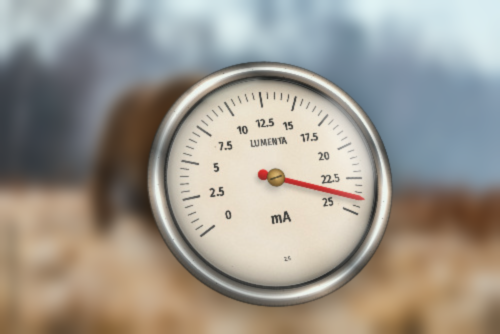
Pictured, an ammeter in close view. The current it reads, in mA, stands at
24 mA
